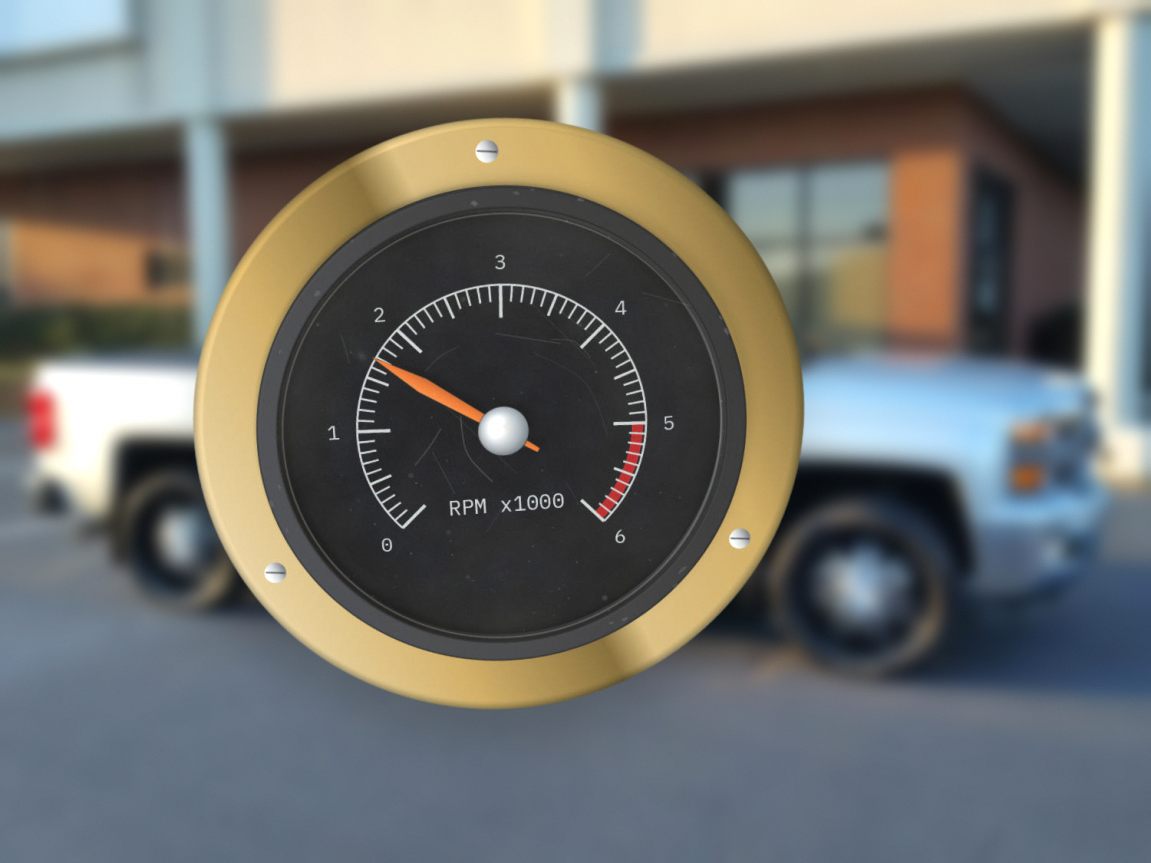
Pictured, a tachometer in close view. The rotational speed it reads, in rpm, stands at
1700 rpm
